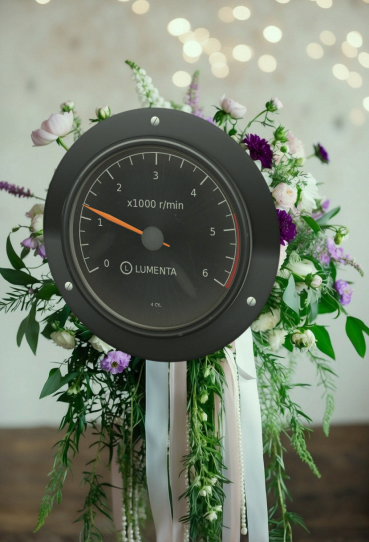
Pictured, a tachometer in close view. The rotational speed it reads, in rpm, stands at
1250 rpm
